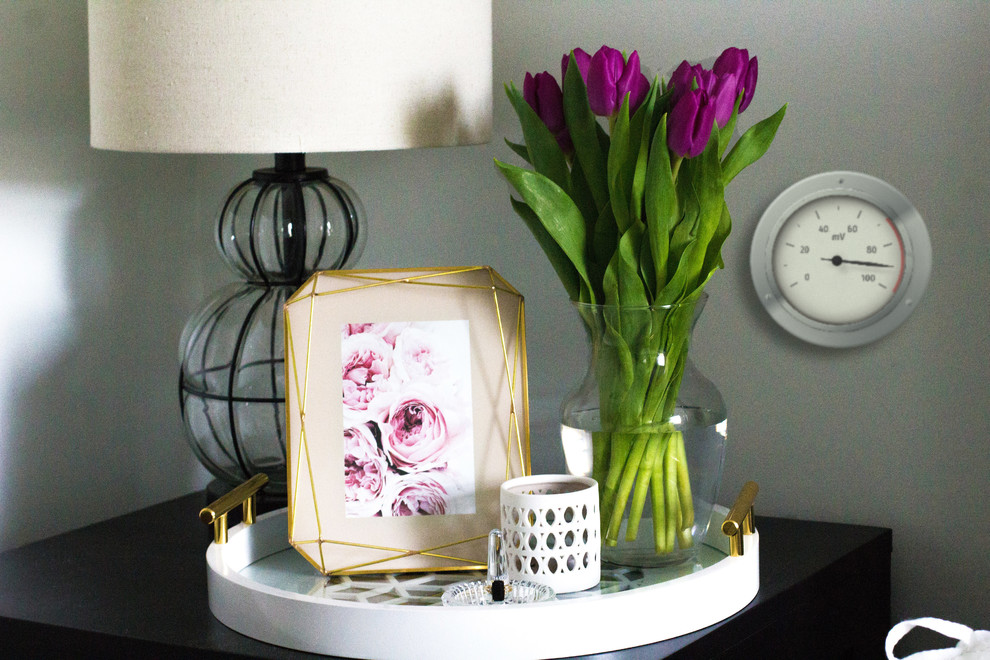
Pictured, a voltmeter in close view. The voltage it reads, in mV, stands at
90 mV
